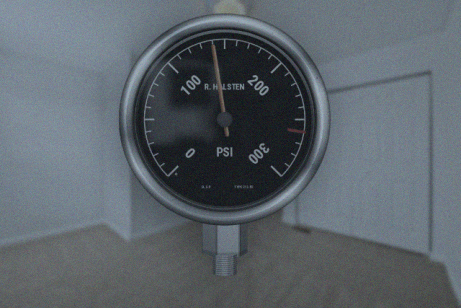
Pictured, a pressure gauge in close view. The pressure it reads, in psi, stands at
140 psi
